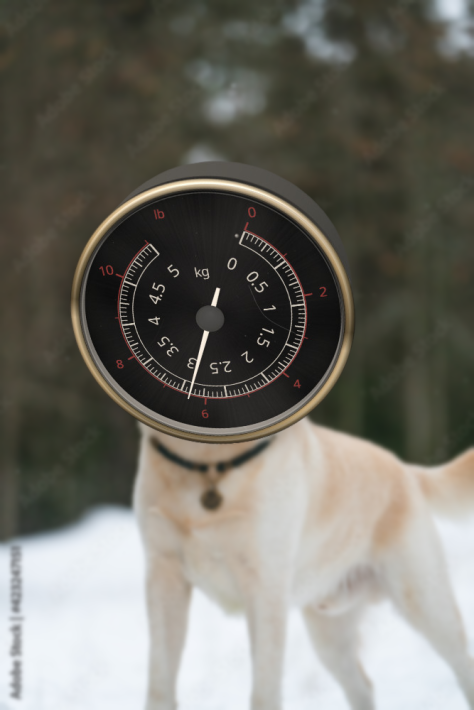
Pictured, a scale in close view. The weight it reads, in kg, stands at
2.9 kg
